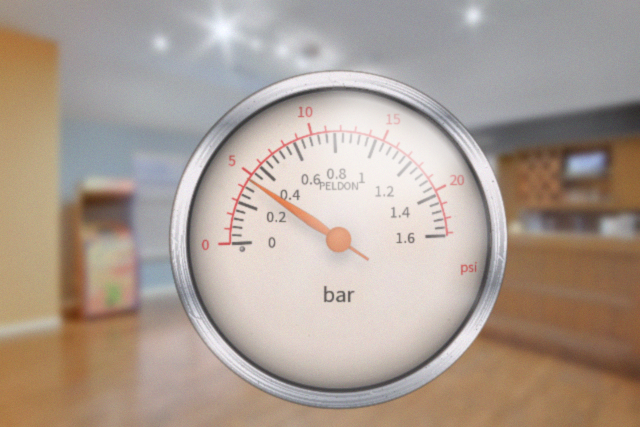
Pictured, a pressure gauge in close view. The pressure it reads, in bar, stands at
0.32 bar
